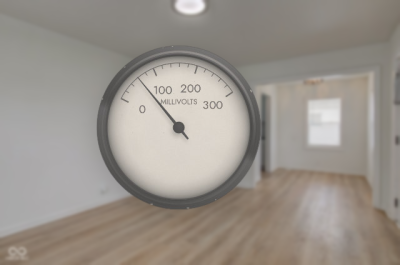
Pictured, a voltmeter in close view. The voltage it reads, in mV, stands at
60 mV
